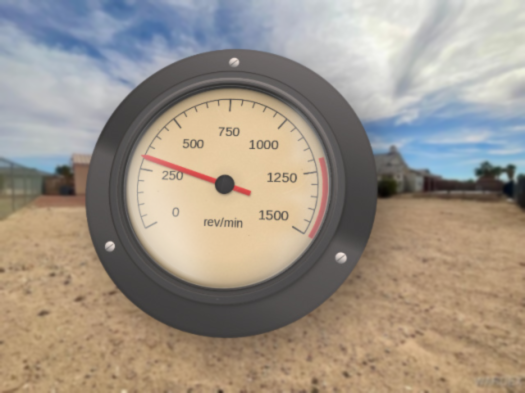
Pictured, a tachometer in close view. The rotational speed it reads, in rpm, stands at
300 rpm
